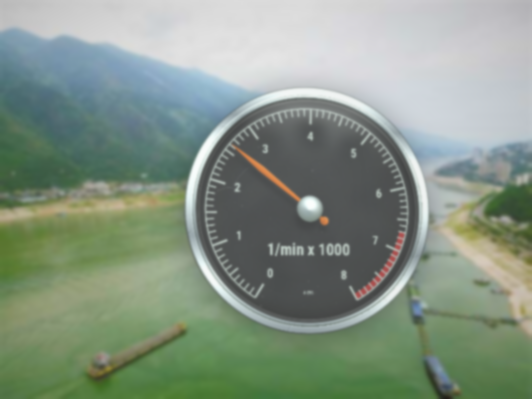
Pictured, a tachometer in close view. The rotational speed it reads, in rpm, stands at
2600 rpm
